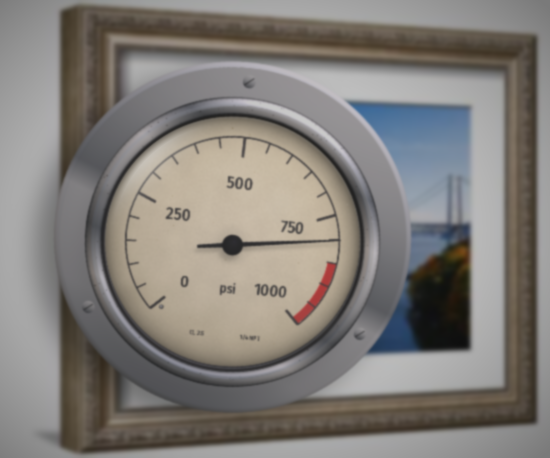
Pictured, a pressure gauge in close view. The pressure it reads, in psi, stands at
800 psi
